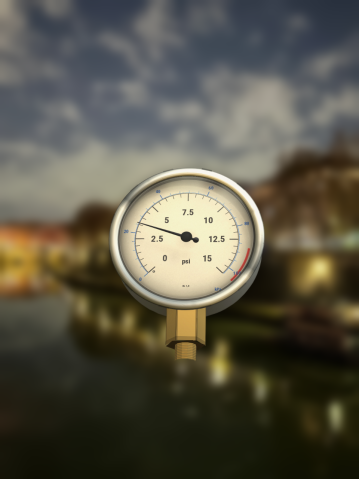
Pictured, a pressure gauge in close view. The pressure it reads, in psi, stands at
3.5 psi
